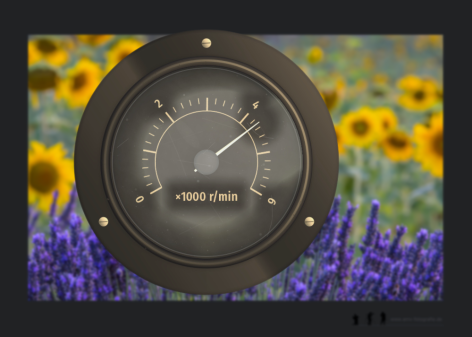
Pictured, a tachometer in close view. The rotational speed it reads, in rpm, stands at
4300 rpm
